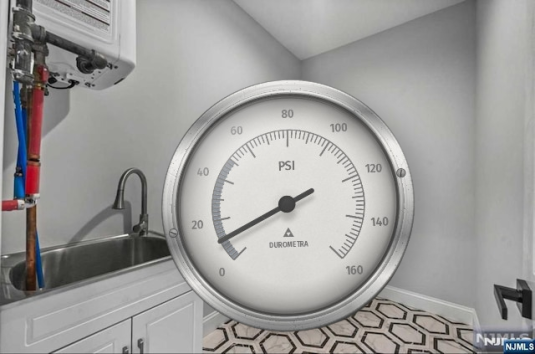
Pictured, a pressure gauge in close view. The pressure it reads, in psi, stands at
10 psi
